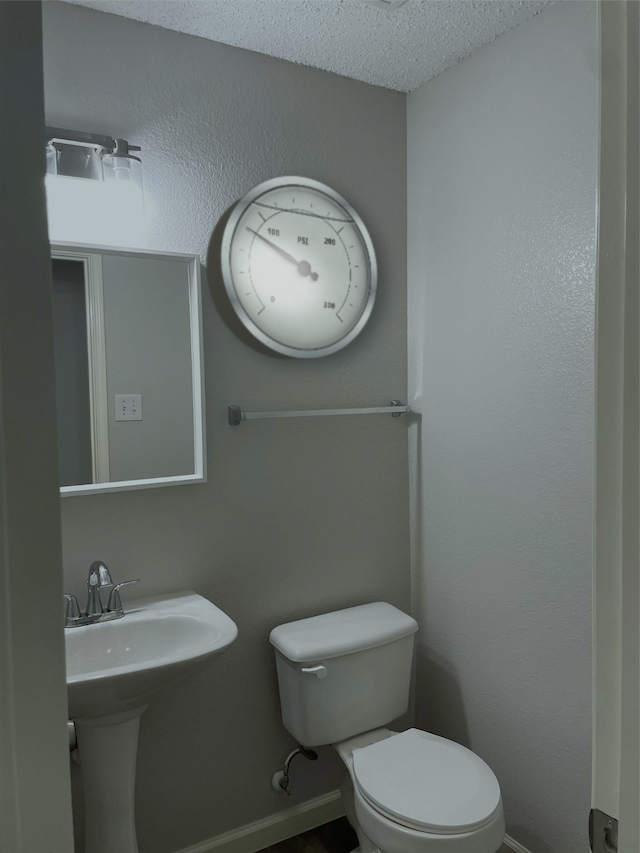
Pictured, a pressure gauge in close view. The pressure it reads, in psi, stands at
80 psi
